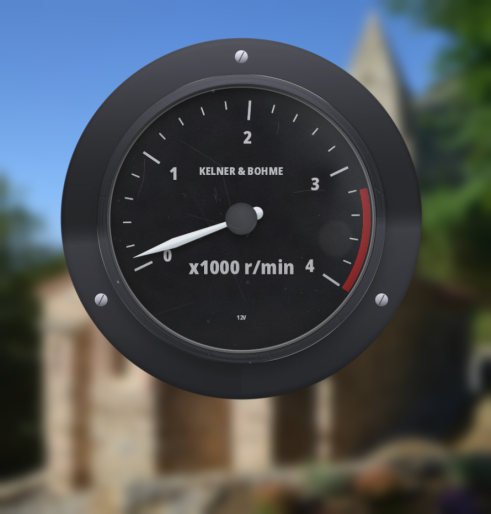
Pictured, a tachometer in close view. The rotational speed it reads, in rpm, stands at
100 rpm
